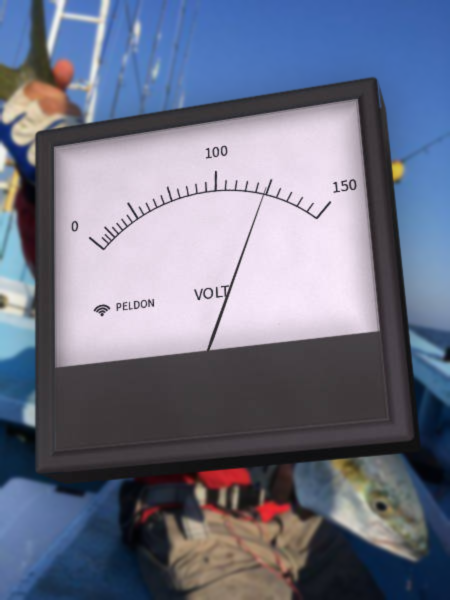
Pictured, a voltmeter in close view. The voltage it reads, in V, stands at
125 V
